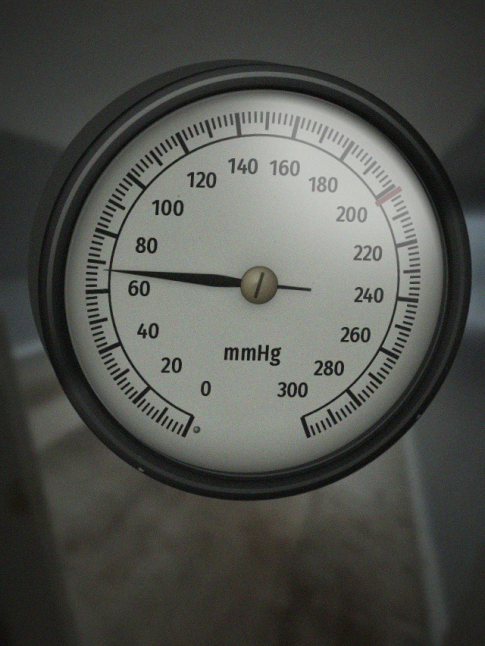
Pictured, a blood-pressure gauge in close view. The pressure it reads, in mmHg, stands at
68 mmHg
